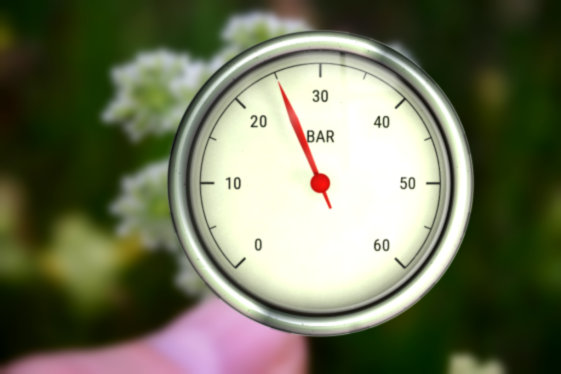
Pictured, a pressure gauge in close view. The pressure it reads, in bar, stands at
25 bar
